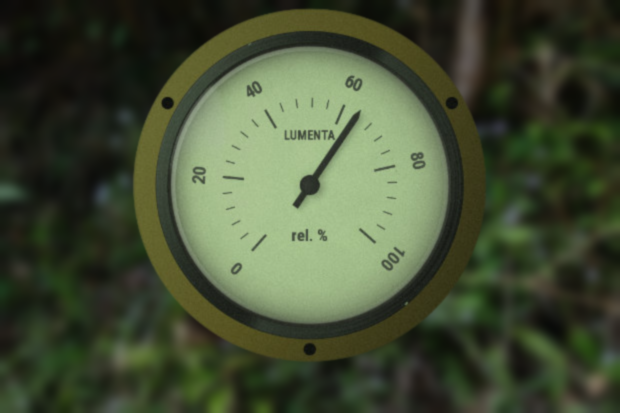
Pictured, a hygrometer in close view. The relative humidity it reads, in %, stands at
64 %
